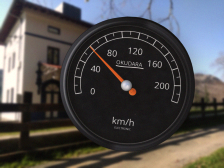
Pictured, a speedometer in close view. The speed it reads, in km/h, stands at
60 km/h
